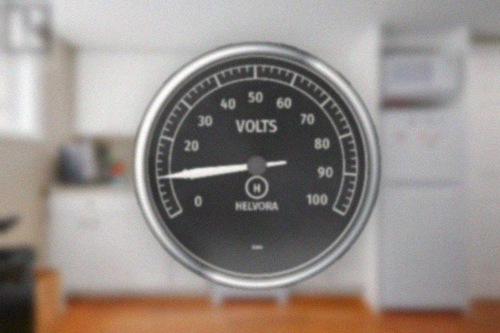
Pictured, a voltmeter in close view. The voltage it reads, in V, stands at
10 V
